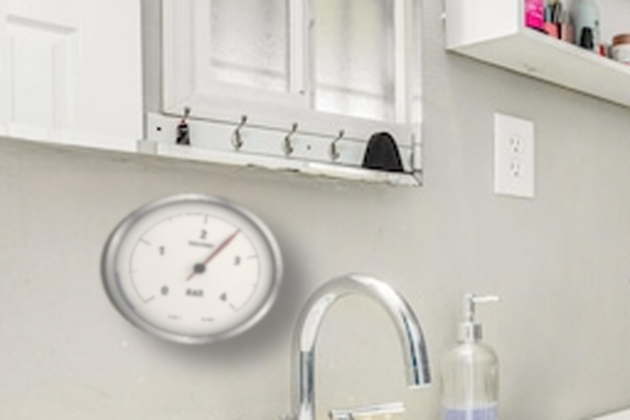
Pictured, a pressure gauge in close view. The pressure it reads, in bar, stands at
2.5 bar
